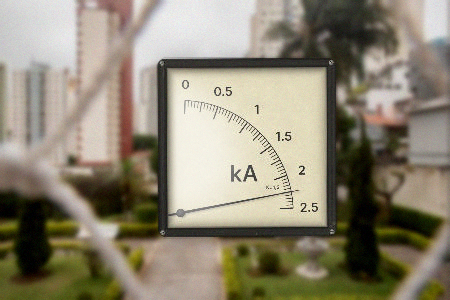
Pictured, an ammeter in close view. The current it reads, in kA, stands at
2.25 kA
